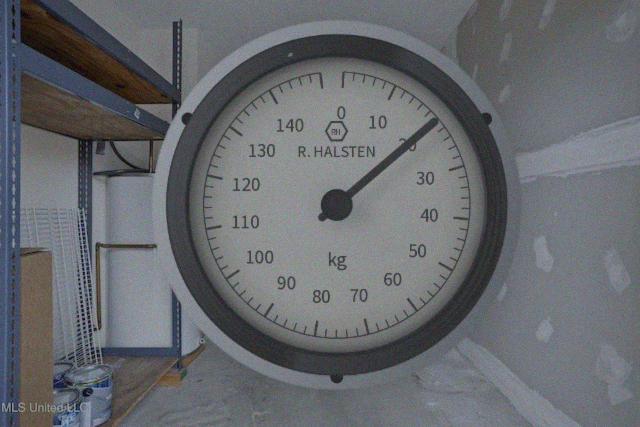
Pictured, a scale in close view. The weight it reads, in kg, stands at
20 kg
